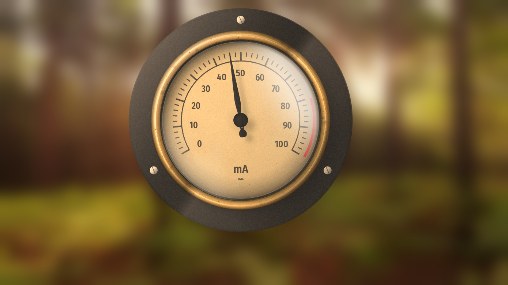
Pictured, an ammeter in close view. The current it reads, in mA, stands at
46 mA
